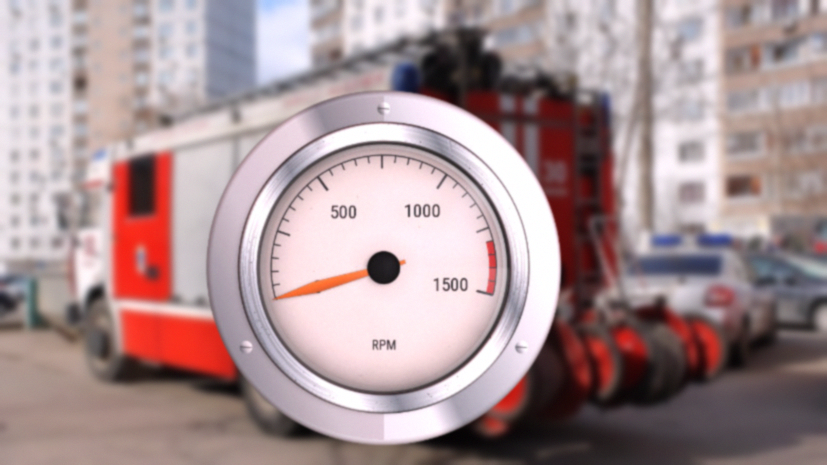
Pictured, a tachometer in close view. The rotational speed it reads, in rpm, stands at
0 rpm
